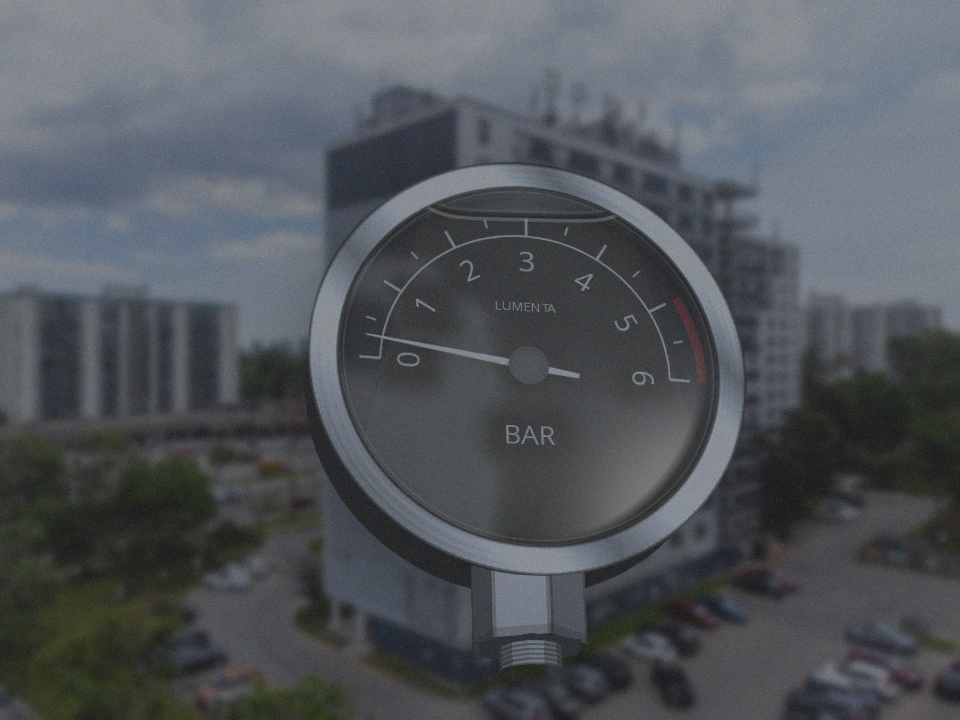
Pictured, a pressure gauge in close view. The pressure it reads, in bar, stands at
0.25 bar
